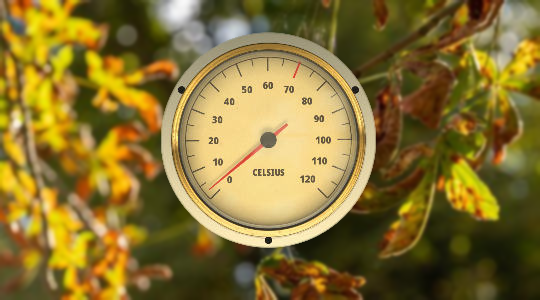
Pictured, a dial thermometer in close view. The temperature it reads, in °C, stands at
2.5 °C
